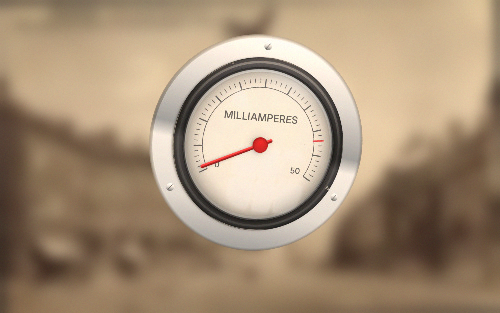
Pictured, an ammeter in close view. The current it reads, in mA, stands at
1 mA
